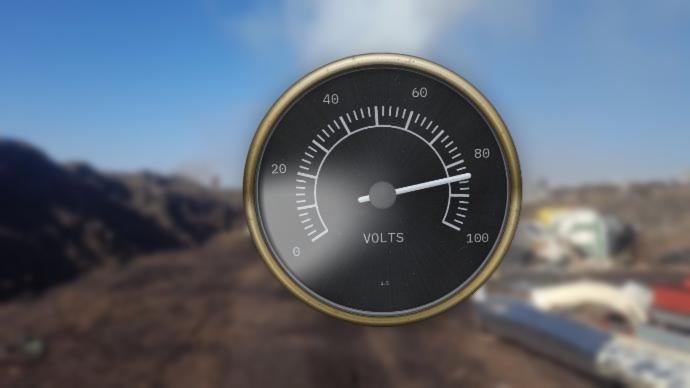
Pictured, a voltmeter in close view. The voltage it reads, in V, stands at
84 V
